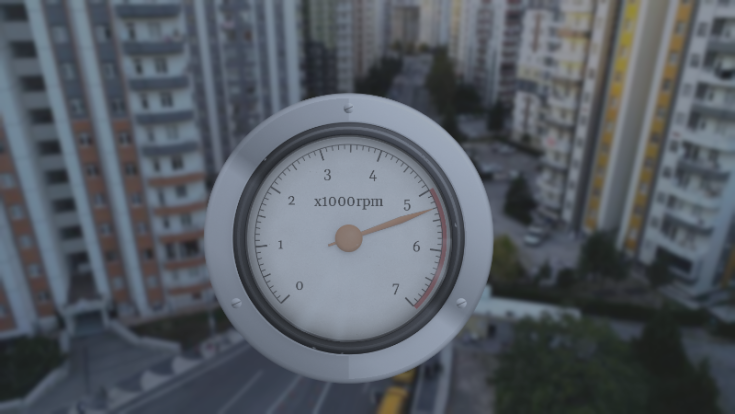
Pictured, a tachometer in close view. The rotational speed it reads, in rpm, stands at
5300 rpm
